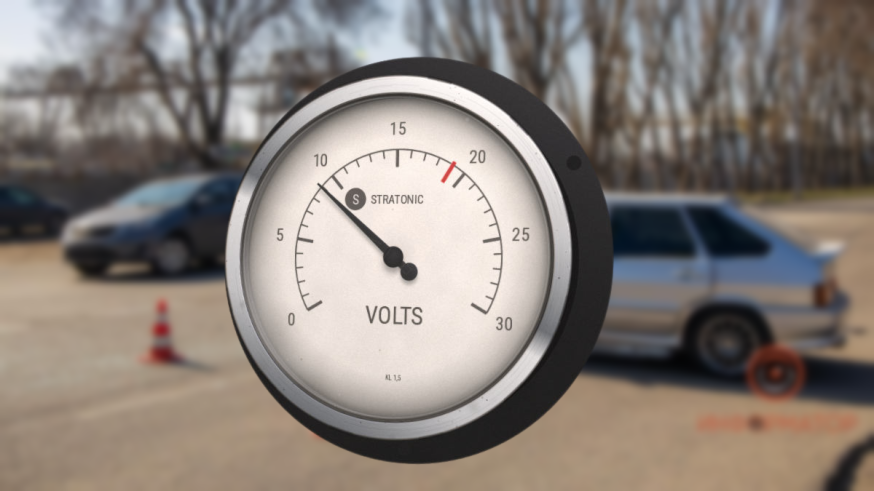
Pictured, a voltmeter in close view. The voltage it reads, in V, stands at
9 V
